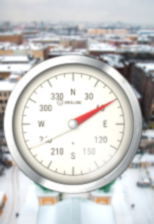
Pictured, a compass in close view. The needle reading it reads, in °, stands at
60 °
